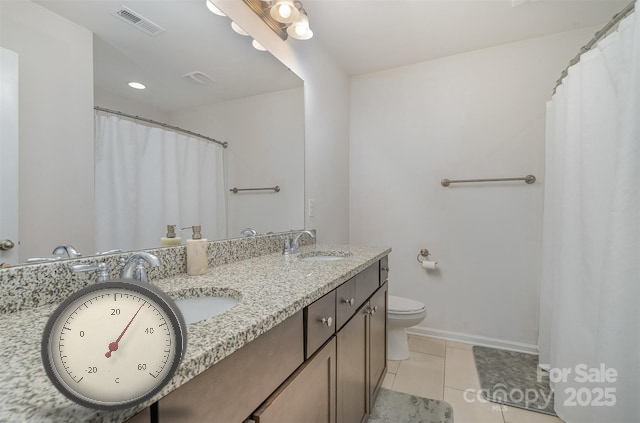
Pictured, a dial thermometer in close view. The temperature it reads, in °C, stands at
30 °C
